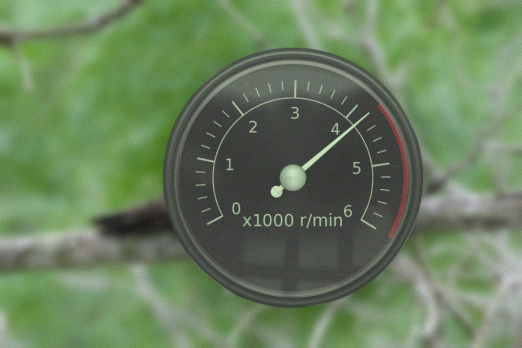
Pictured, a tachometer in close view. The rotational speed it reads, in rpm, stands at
4200 rpm
